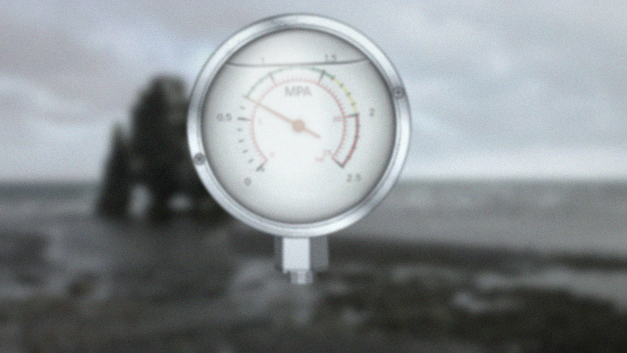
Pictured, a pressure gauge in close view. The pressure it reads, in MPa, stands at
0.7 MPa
